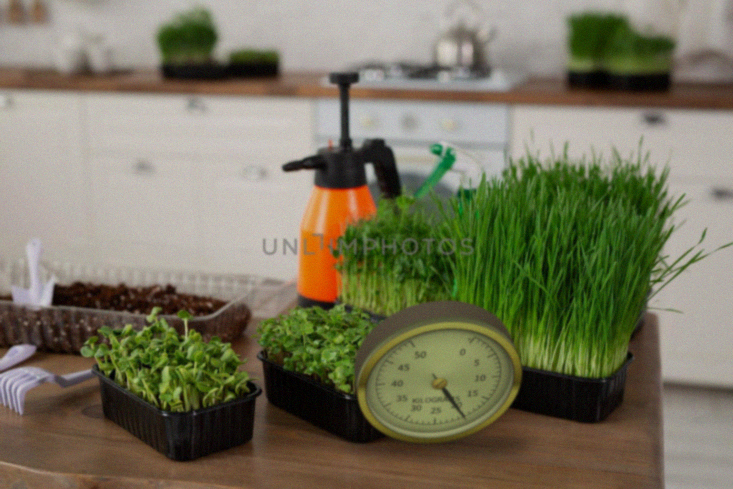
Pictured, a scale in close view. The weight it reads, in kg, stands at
20 kg
